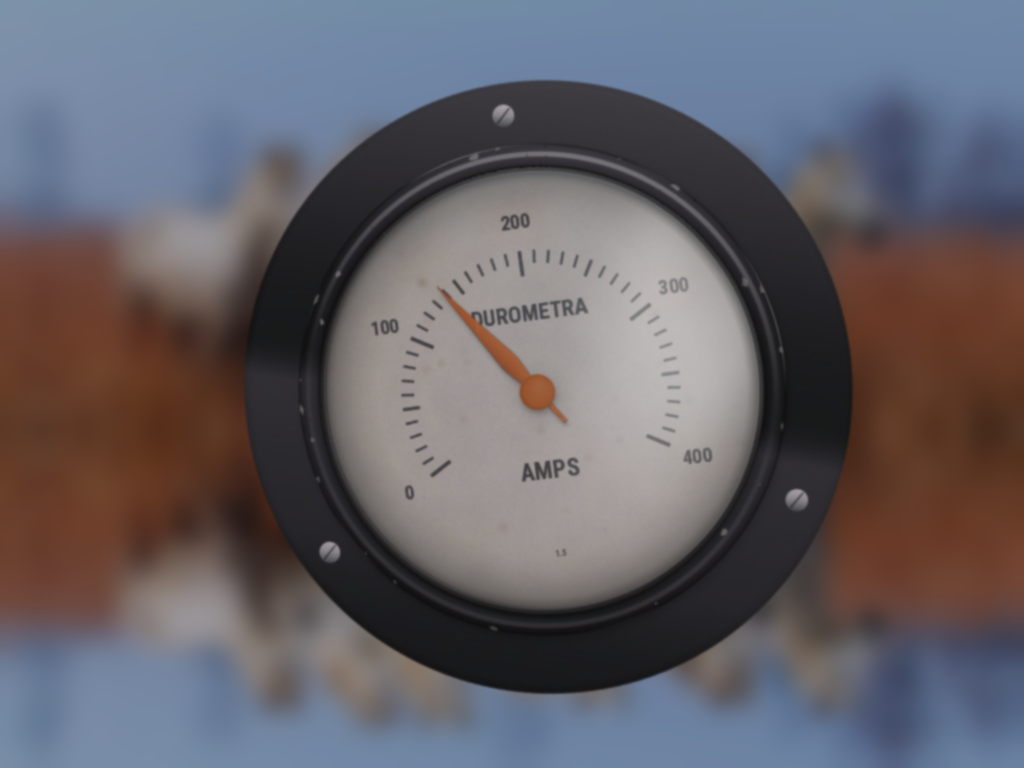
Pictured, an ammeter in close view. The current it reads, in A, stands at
140 A
